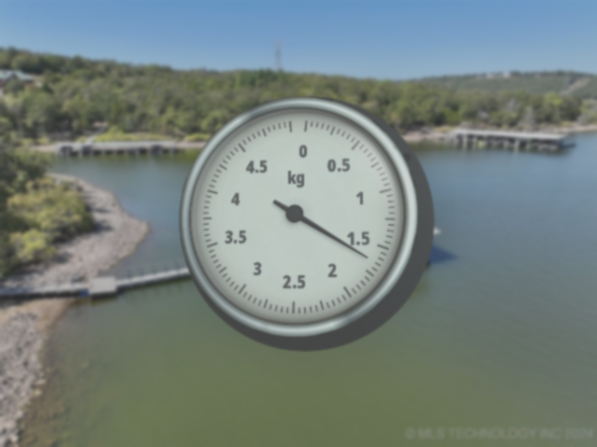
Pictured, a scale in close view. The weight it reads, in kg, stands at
1.65 kg
